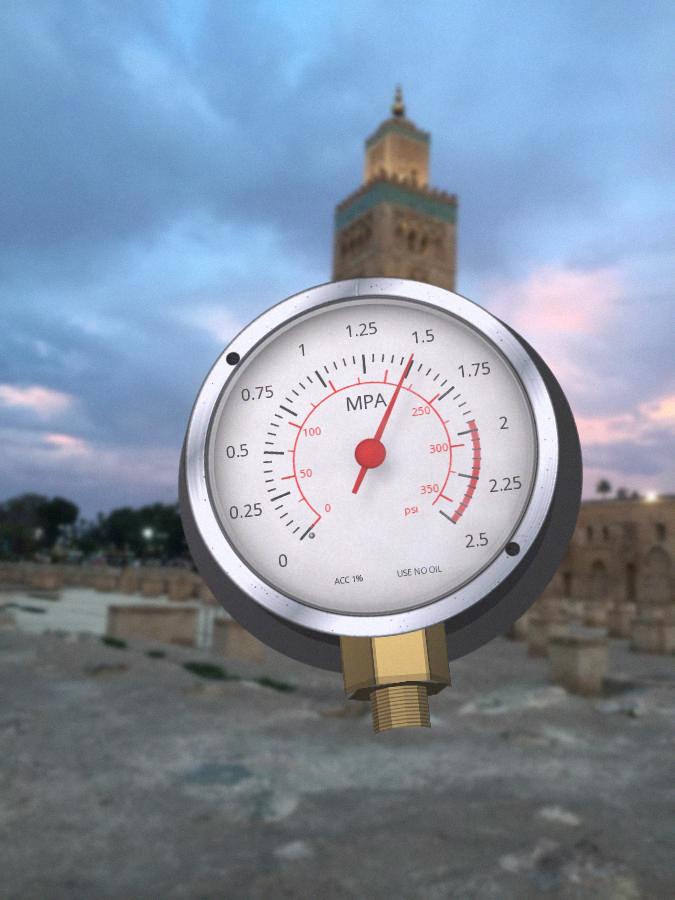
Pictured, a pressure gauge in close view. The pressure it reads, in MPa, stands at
1.5 MPa
